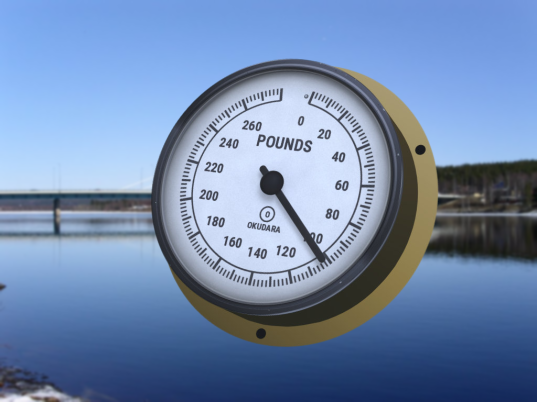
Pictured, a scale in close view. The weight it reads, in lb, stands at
102 lb
